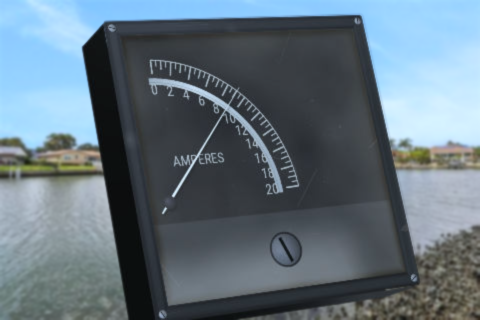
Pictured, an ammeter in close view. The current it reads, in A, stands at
9 A
